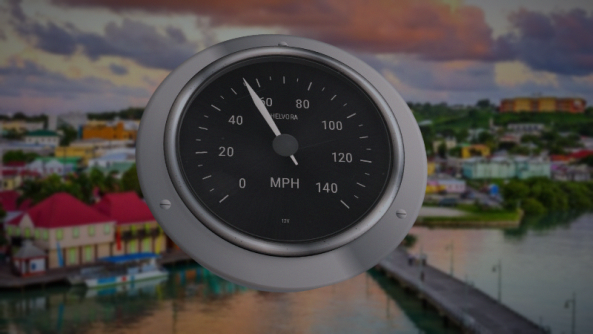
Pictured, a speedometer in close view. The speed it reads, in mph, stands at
55 mph
